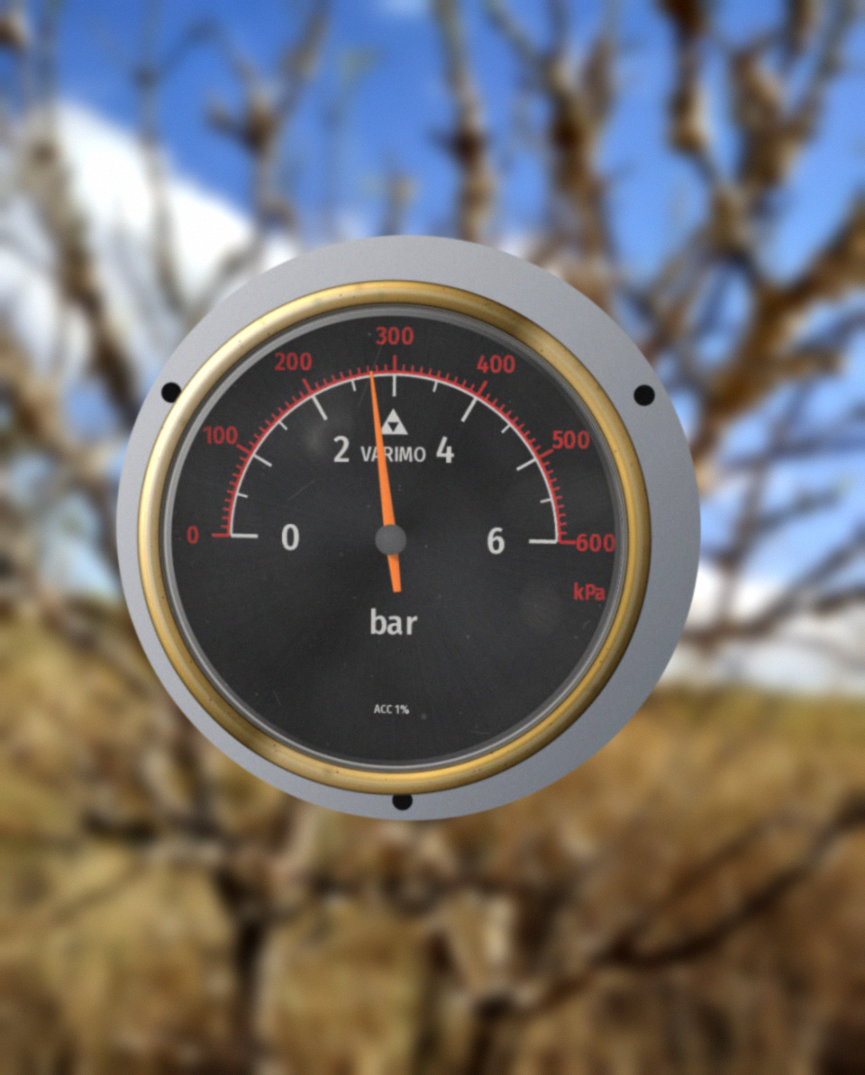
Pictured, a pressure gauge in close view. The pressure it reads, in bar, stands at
2.75 bar
